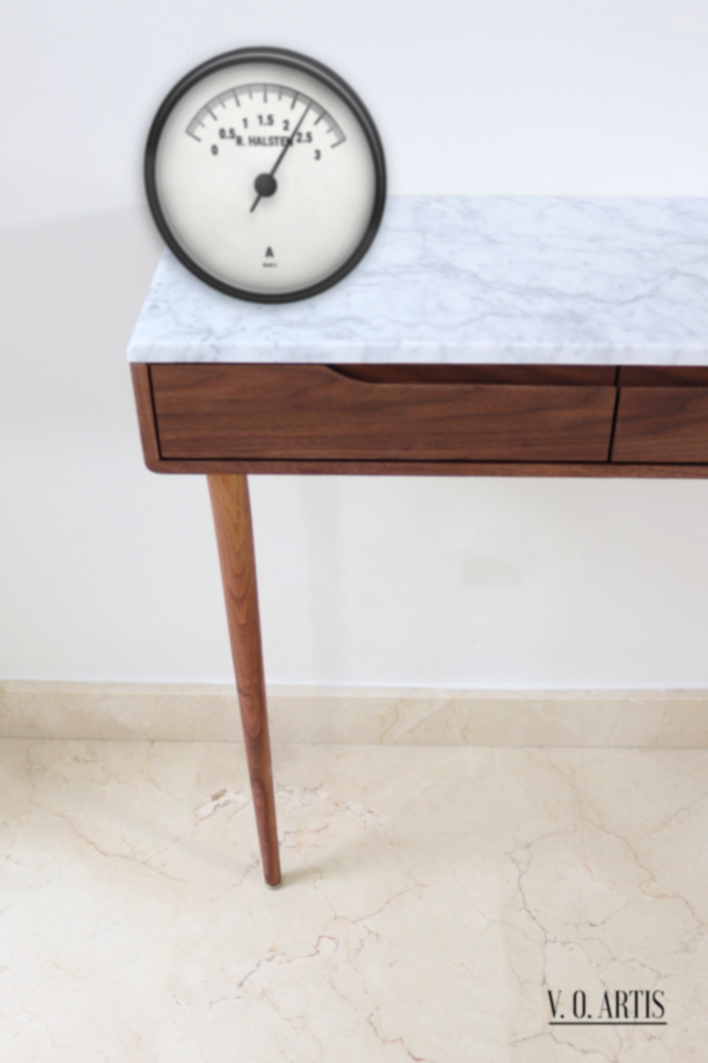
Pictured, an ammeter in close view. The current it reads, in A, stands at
2.25 A
